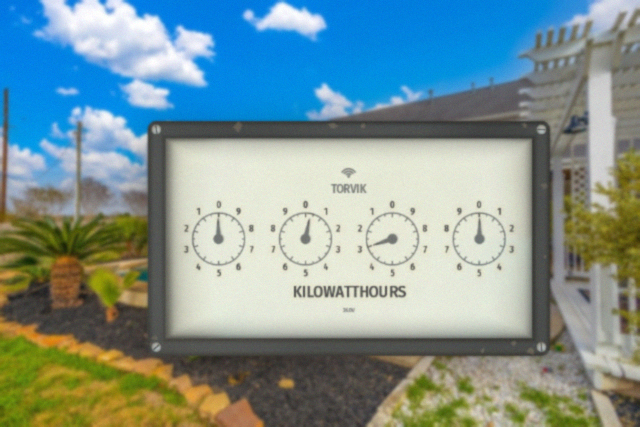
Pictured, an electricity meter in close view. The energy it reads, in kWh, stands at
30 kWh
